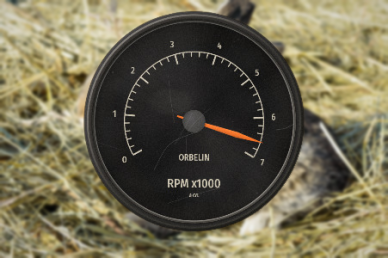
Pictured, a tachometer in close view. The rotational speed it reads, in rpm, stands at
6600 rpm
